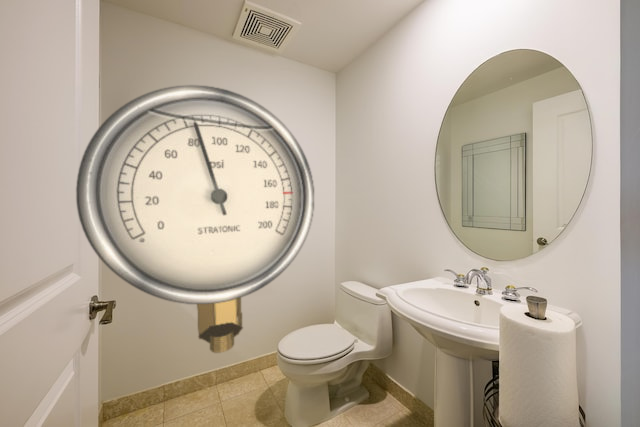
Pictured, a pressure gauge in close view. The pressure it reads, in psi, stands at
85 psi
